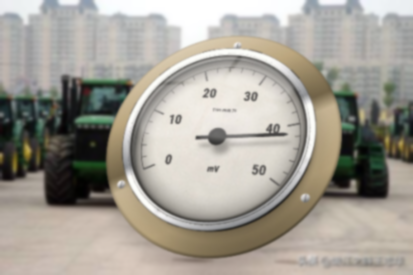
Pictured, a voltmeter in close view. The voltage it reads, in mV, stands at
42 mV
